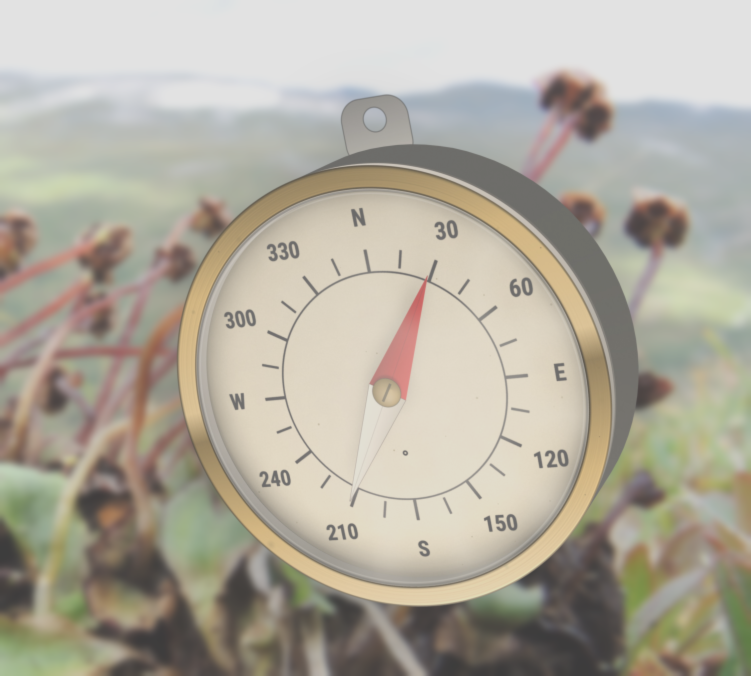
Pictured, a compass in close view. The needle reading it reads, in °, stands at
30 °
